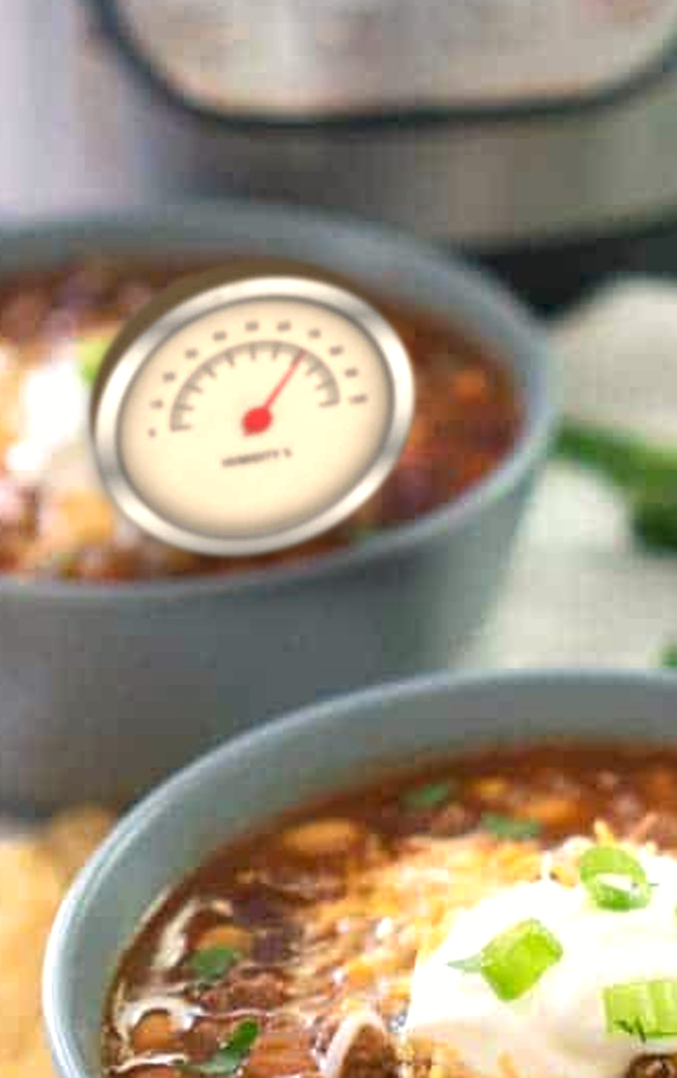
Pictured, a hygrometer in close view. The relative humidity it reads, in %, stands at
70 %
